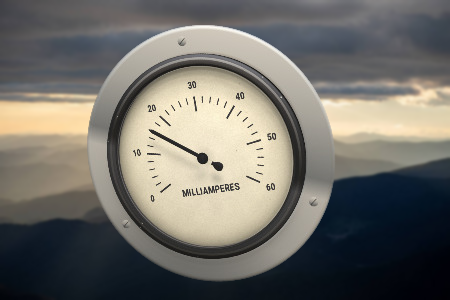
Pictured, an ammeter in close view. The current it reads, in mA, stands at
16 mA
